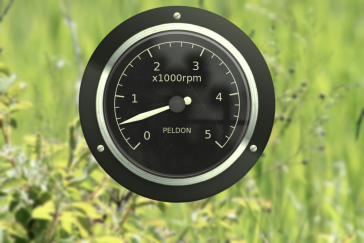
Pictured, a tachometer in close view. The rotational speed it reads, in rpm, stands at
500 rpm
